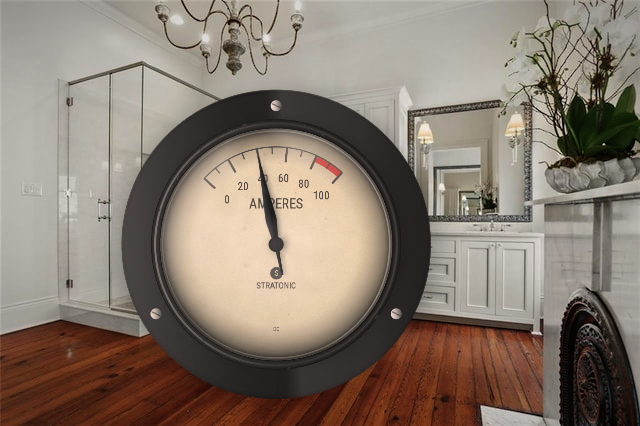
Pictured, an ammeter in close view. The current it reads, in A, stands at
40 A
